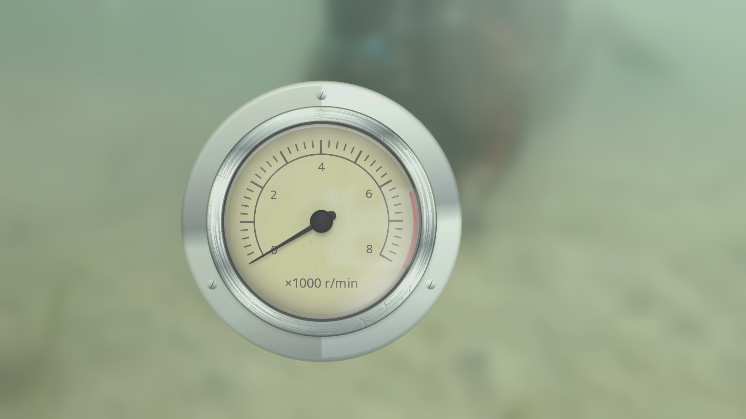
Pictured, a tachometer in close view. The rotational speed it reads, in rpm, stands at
0 rpm
